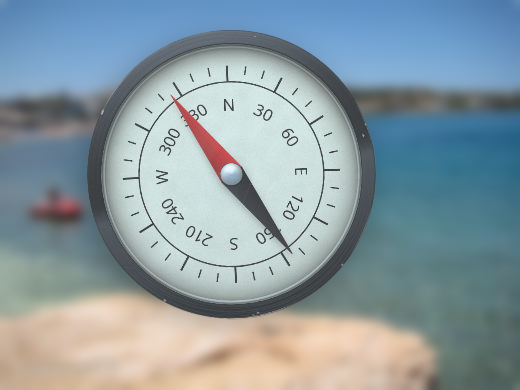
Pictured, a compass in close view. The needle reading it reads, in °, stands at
325 °
